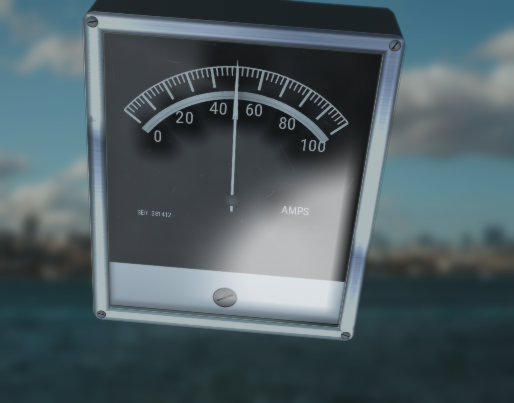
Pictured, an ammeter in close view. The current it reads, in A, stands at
50 A
